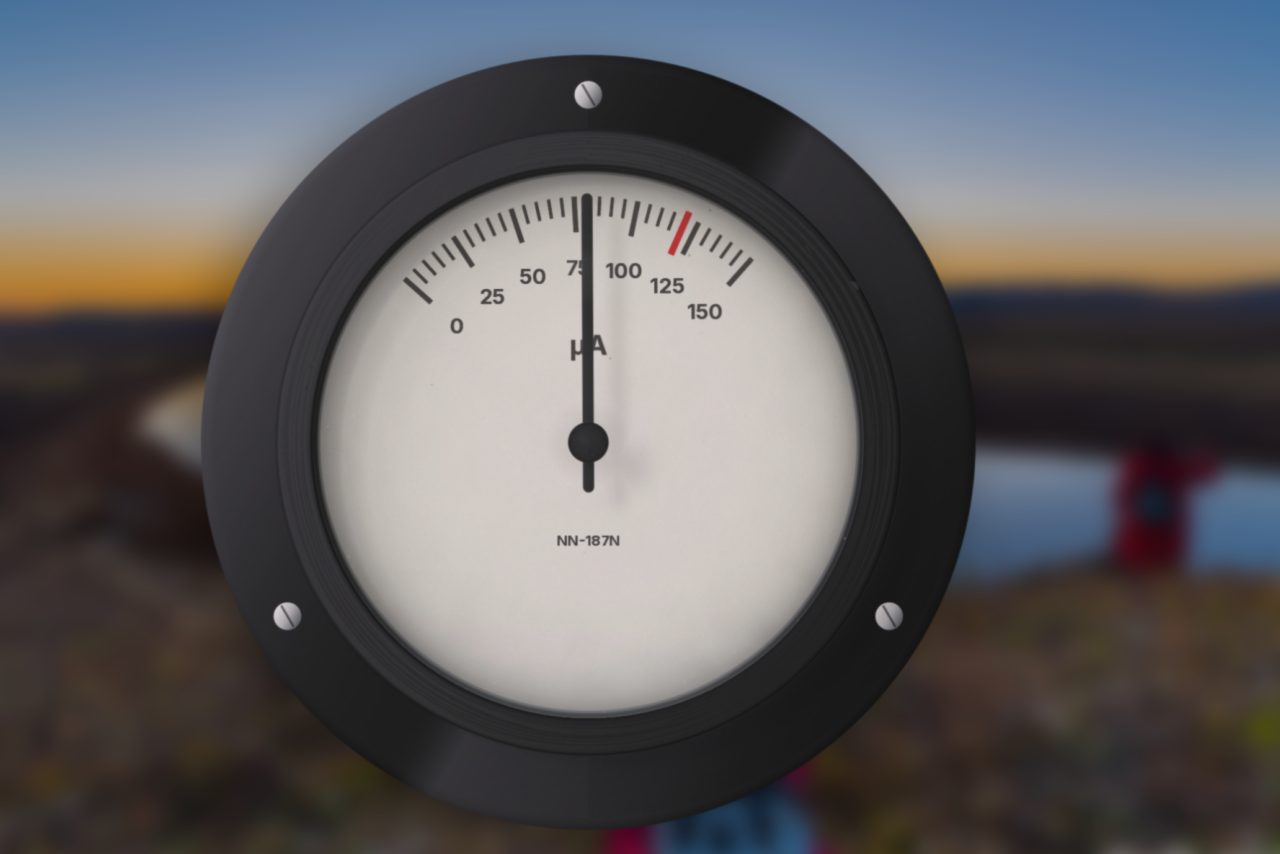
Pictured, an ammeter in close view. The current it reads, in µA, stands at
80 µA
